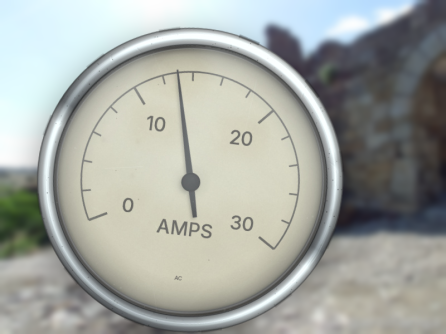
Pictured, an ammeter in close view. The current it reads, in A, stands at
13 A
